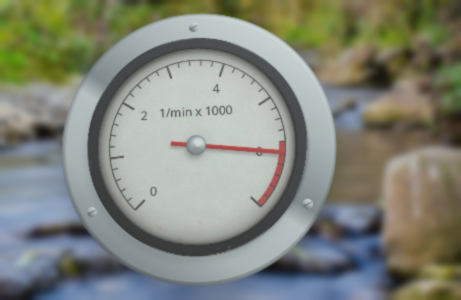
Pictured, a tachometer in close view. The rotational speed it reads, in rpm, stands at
6000 rpm
